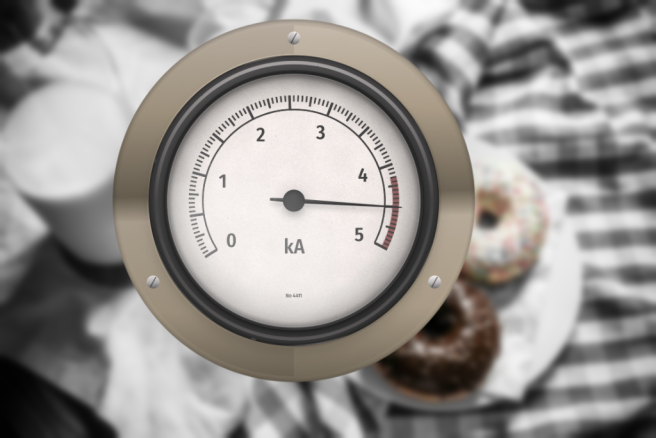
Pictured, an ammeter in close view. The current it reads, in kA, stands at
4.5 kA
